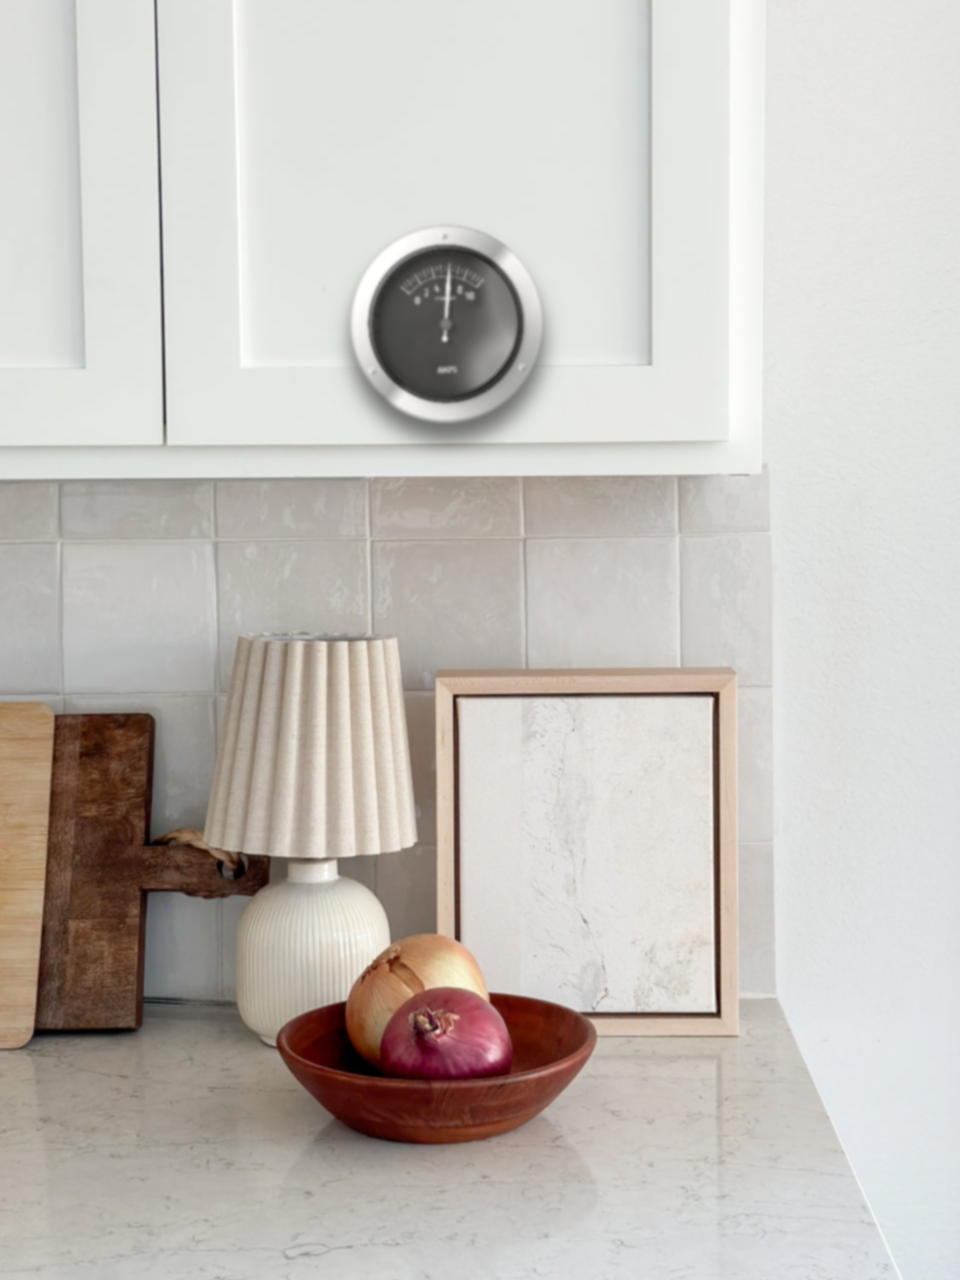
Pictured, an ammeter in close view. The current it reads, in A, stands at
6 A
